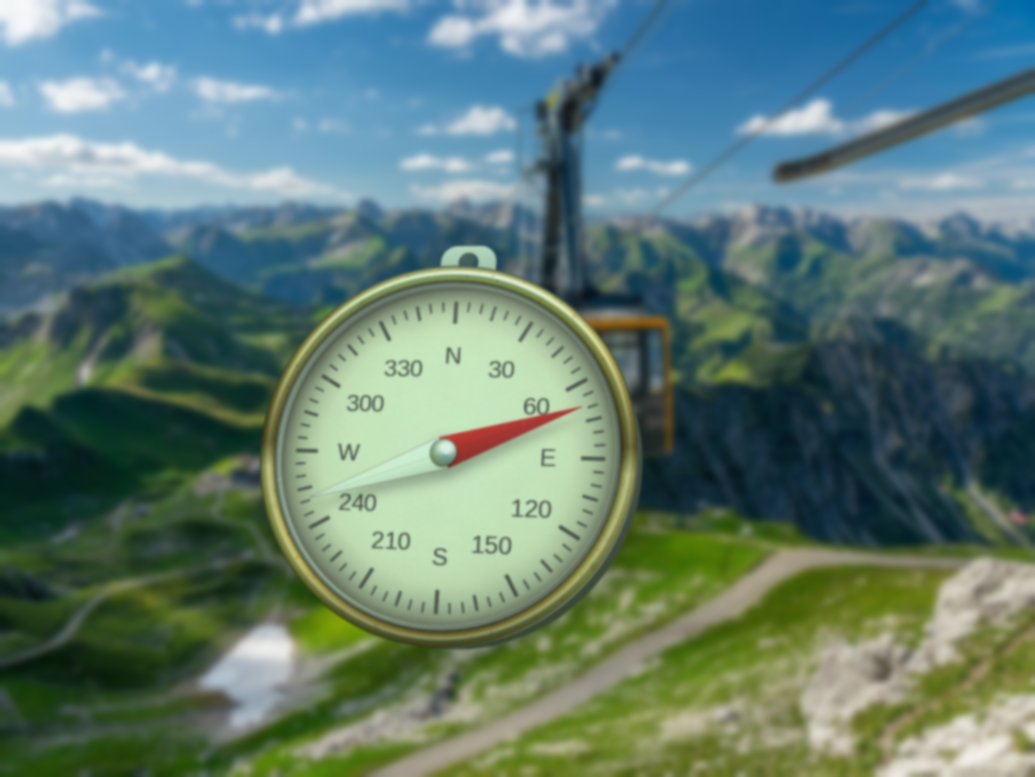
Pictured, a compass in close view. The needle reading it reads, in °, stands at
70 °
